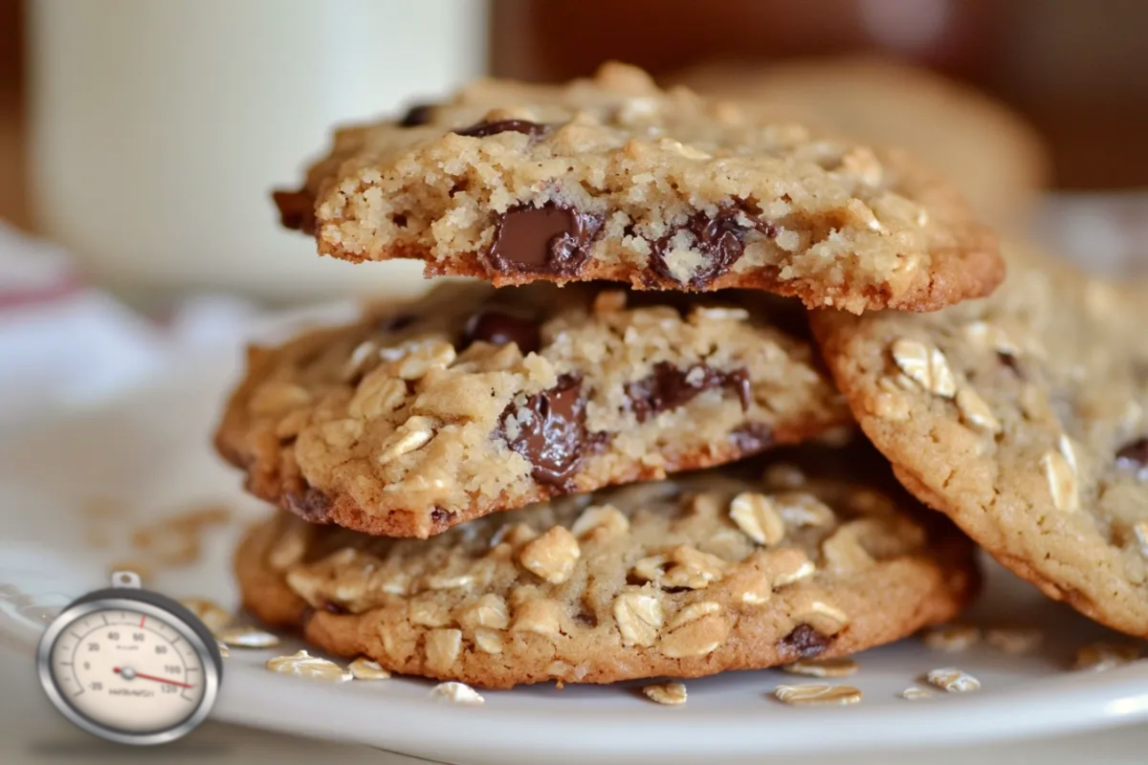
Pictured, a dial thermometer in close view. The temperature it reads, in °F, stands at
110 °F
